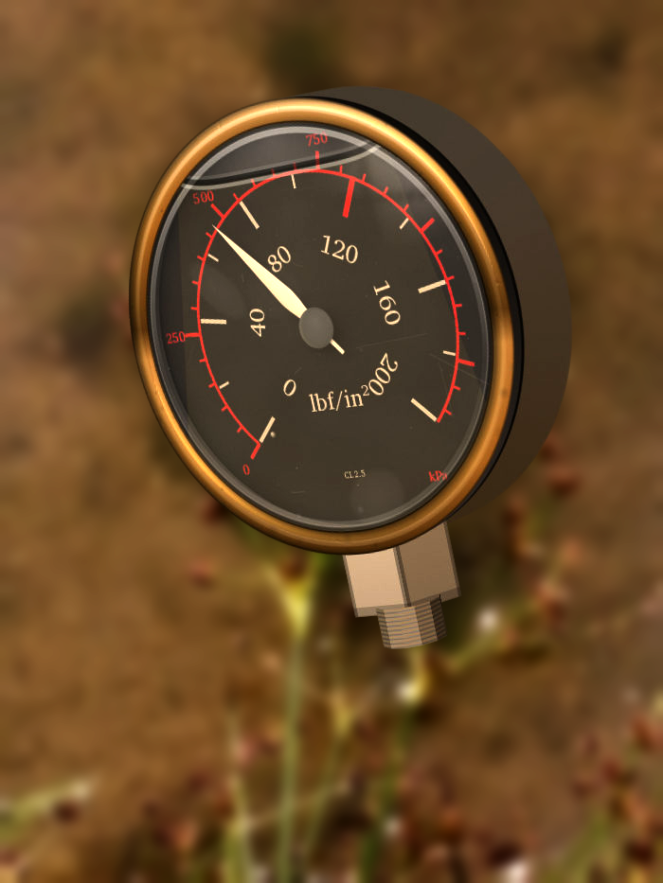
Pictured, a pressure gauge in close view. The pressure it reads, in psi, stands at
70 psi
